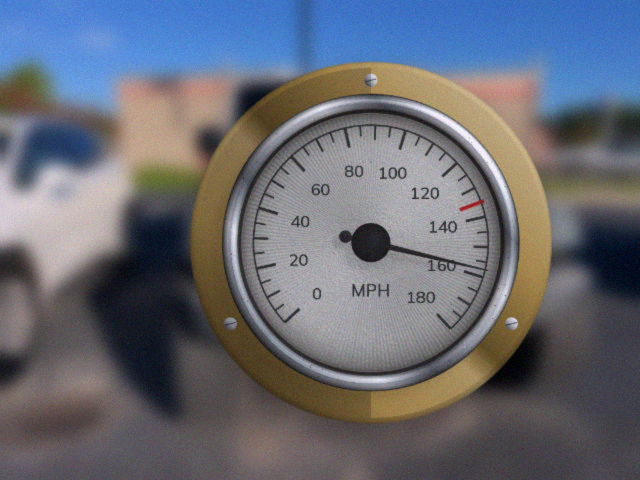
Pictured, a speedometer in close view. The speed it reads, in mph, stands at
157.5 mph
